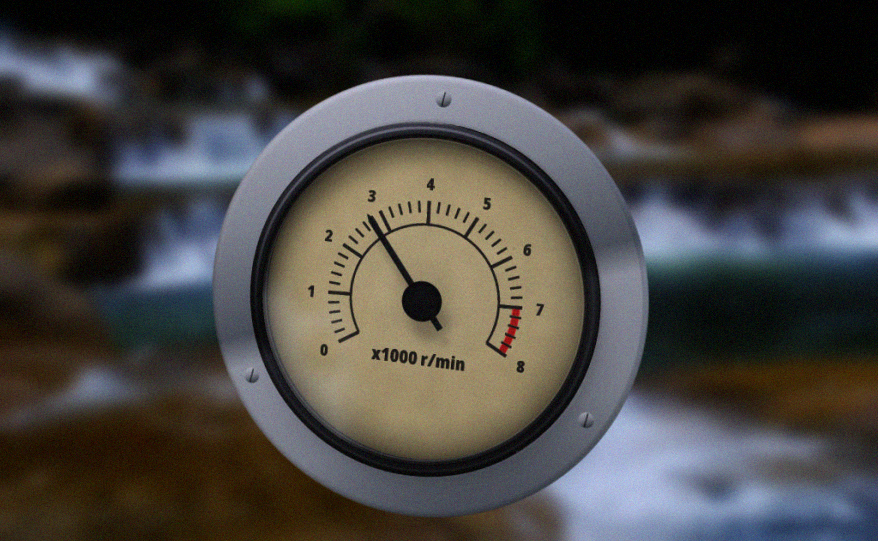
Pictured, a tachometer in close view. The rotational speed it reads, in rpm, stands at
2800 rpm
